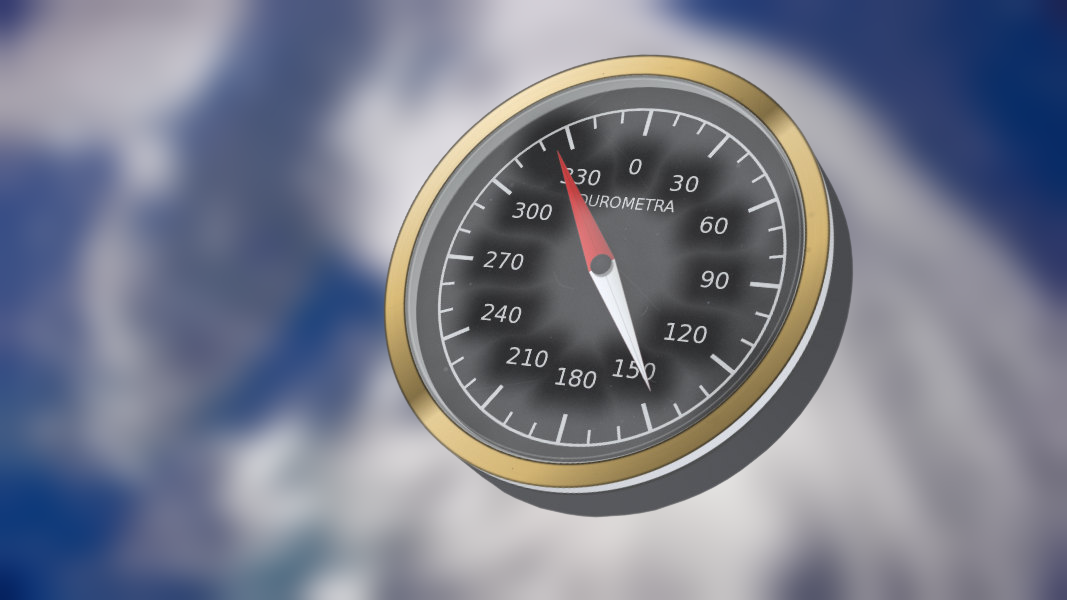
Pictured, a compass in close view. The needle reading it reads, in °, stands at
325 °
